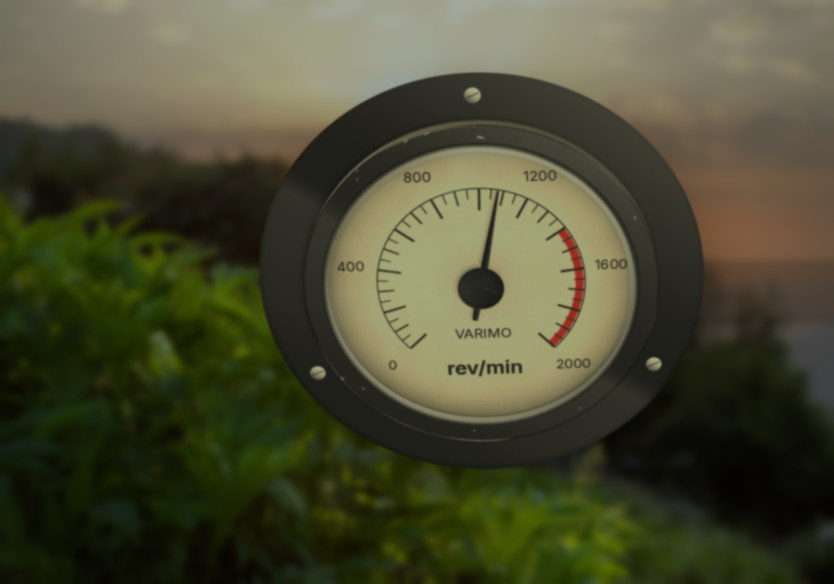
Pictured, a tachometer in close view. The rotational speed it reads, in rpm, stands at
1075 rpm
